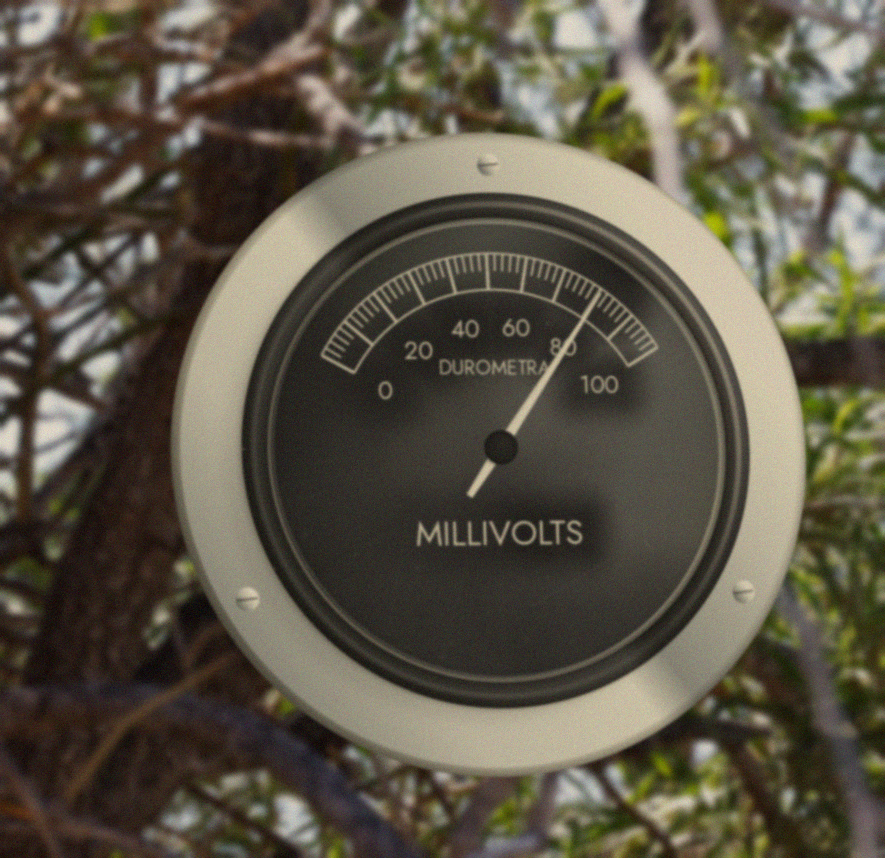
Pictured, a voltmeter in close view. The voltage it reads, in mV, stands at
80 mV
